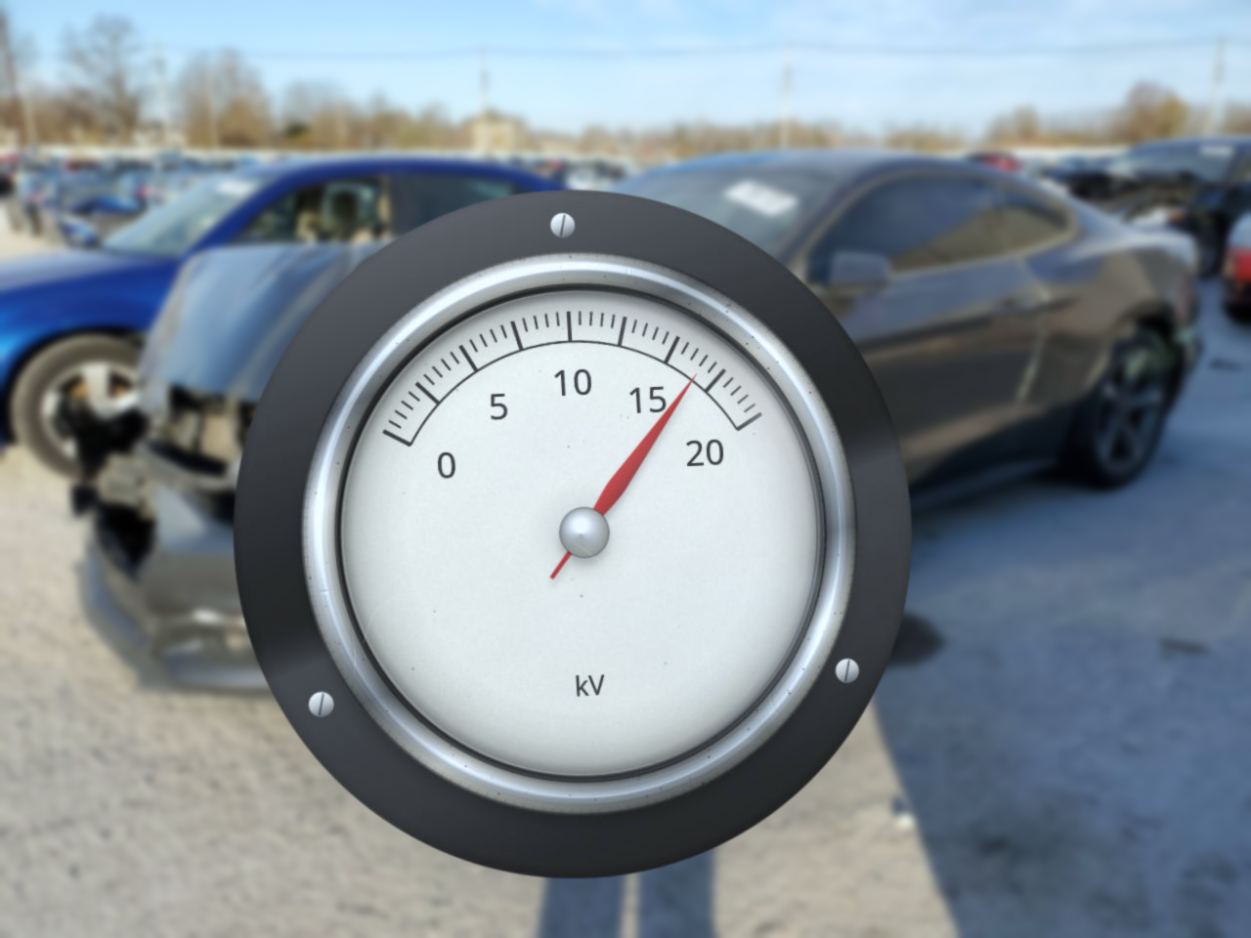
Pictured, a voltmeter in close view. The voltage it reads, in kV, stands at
16.5 kV
